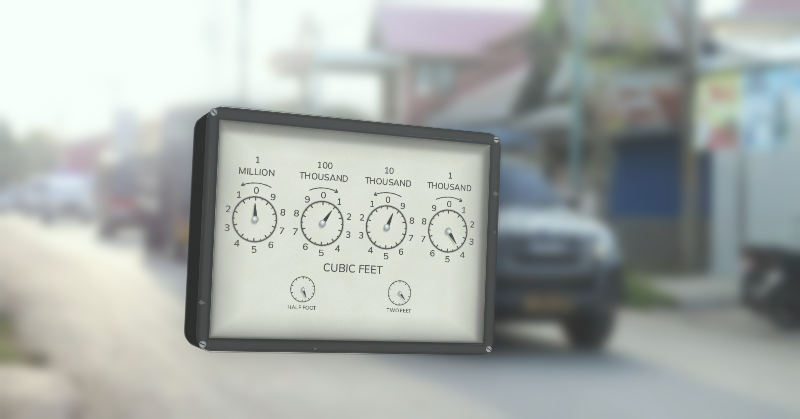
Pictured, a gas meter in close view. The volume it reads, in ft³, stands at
9400 ft³
